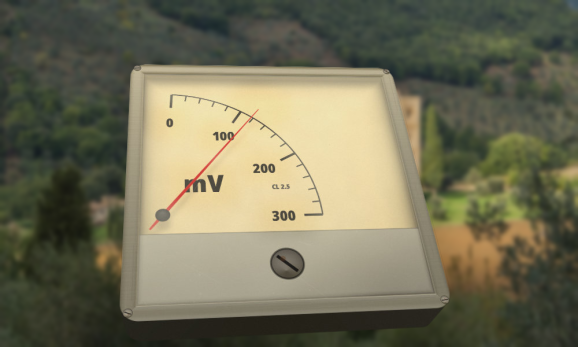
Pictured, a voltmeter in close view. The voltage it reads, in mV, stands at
120 mV
